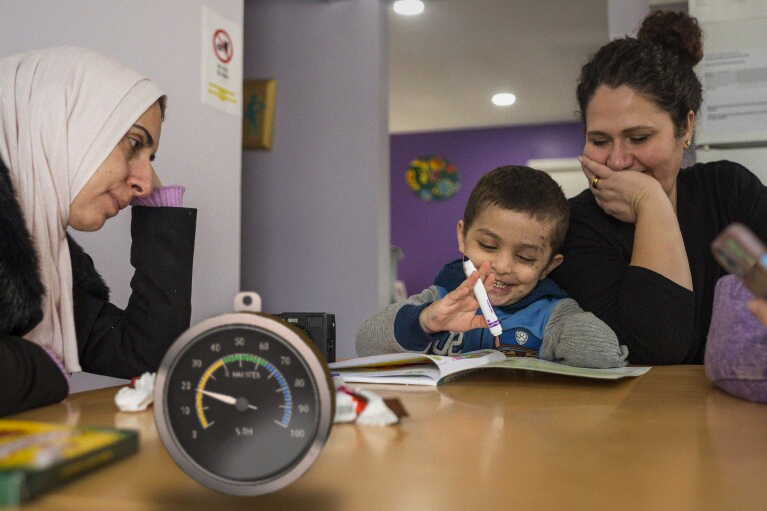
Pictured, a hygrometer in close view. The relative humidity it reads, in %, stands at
20 %
